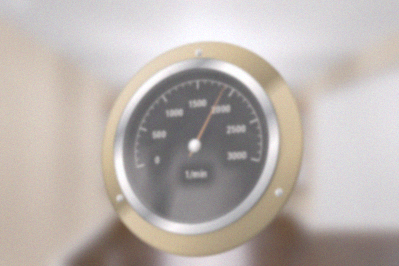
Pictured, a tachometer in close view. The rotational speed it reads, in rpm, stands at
1900 rpm
